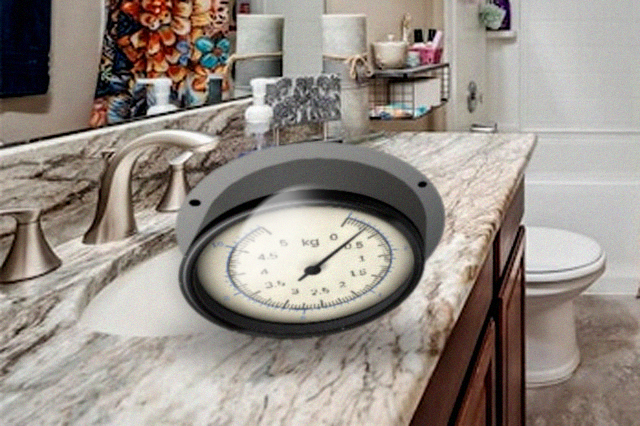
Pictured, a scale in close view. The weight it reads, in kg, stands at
0.25 kg
